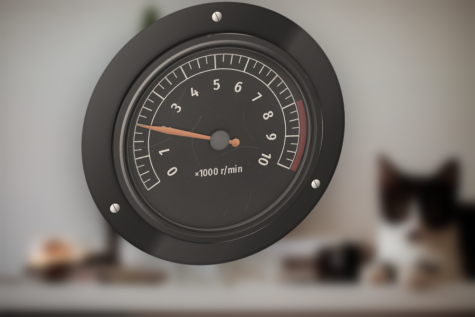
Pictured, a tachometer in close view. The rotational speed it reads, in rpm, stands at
2000 rpm
